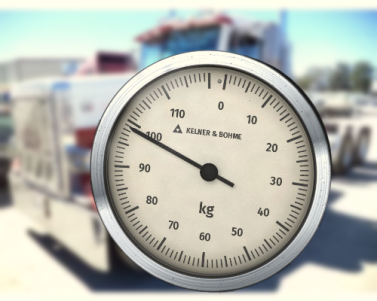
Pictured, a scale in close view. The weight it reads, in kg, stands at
99 kg
